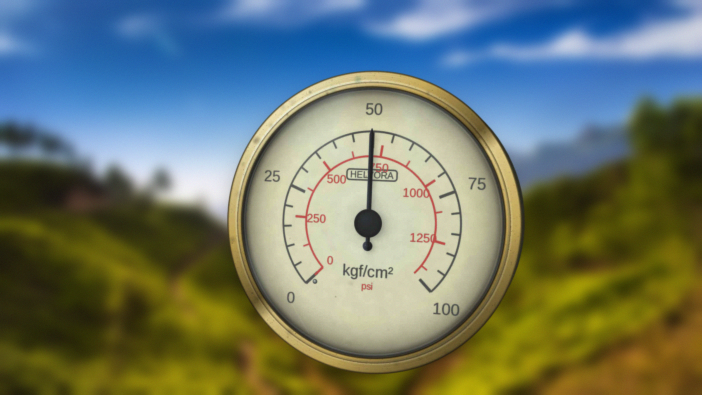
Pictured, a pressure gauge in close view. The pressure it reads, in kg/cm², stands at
50 kg/cm²
